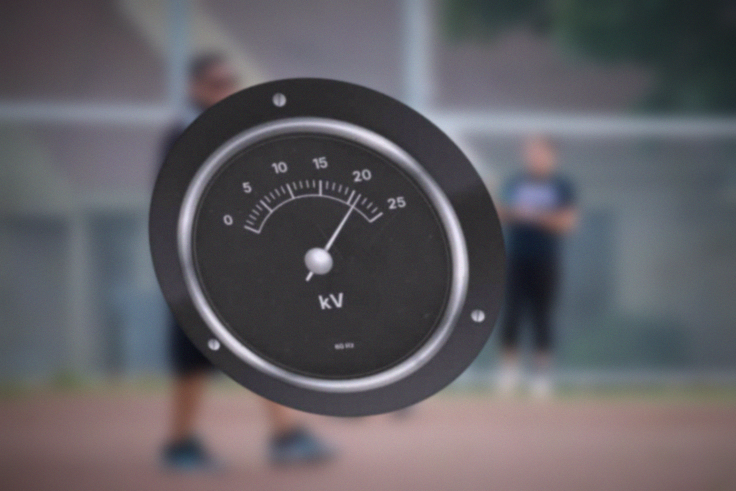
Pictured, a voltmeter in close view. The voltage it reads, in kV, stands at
21 kV
